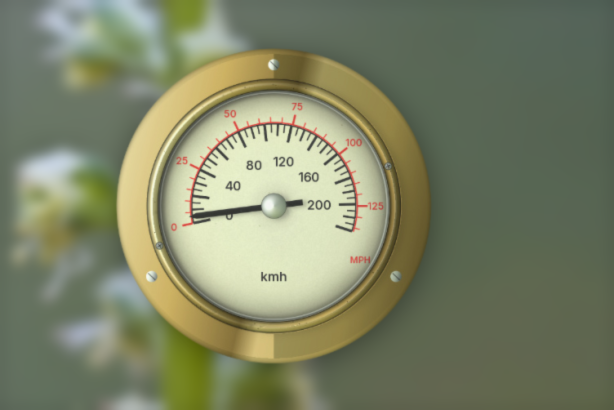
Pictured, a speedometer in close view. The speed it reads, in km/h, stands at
5 km/h
